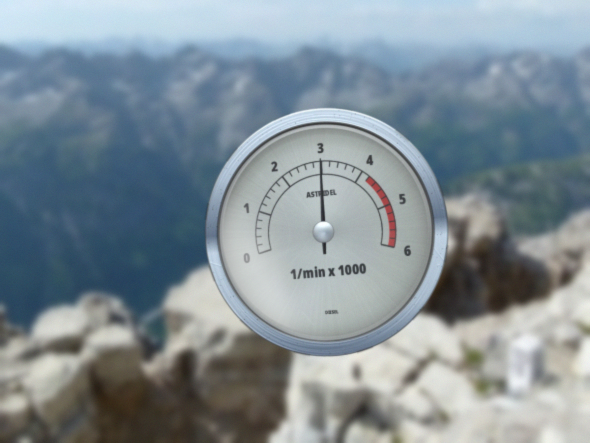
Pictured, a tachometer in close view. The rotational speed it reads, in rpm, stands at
3000 rpm
